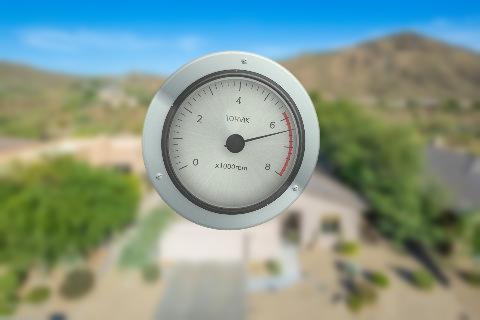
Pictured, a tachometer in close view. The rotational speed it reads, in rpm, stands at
6400 rpm
